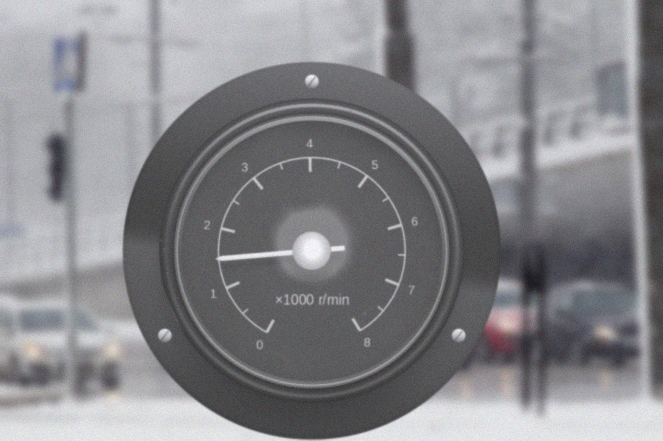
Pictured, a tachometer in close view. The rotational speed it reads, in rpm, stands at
1500 rpm
